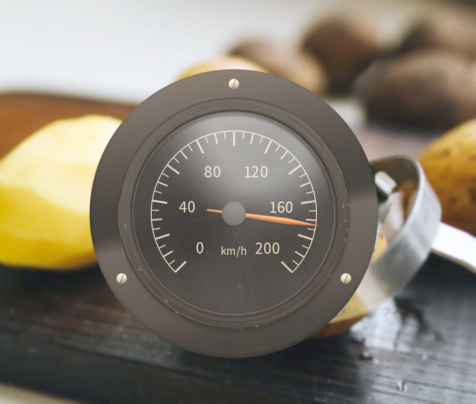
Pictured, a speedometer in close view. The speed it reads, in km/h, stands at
172.5 km/h
